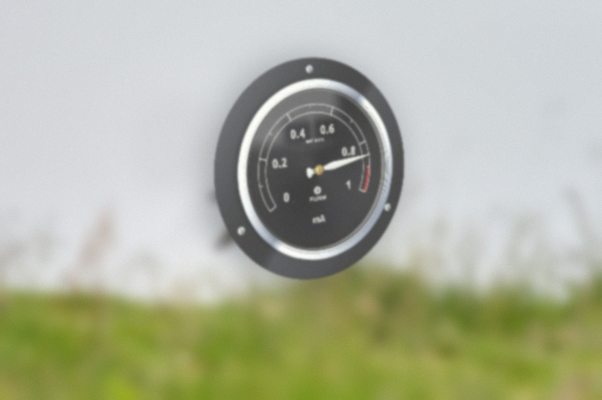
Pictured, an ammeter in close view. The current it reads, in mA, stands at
0.85 mA
